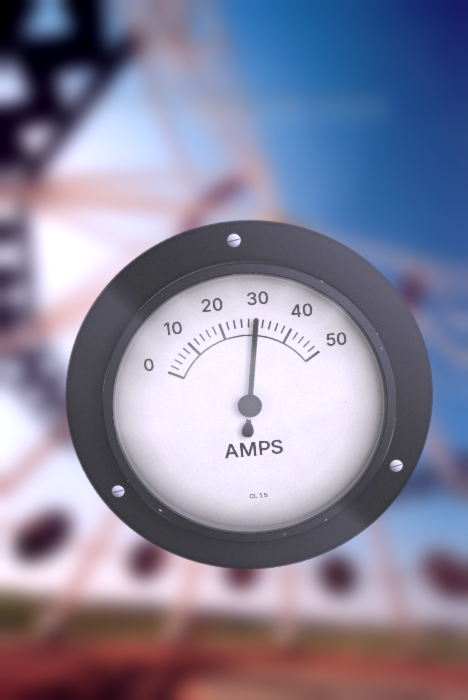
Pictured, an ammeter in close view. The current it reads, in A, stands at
30 A
